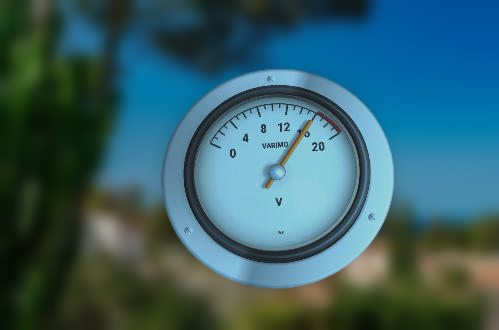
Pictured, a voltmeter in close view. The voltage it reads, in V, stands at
16 V
